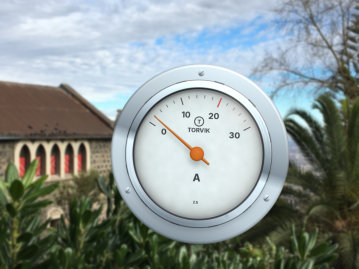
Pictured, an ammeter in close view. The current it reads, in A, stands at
2 A
